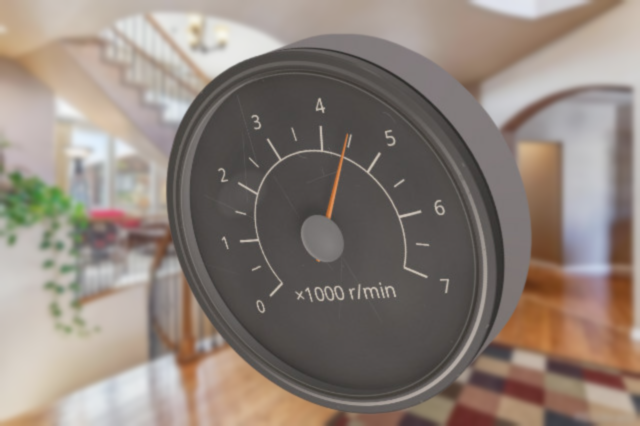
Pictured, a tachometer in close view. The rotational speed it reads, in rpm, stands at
4500 rpm
